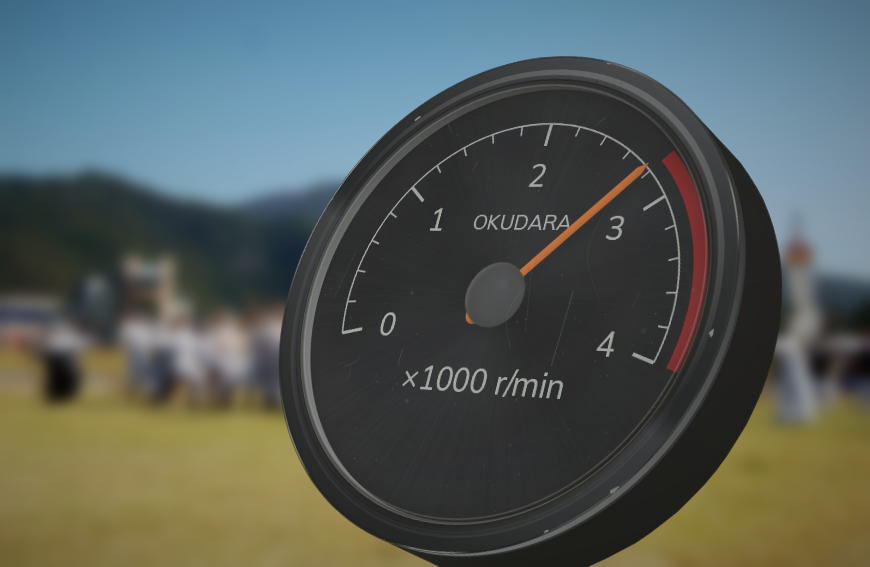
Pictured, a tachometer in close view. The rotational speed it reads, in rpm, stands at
2800 rpm
